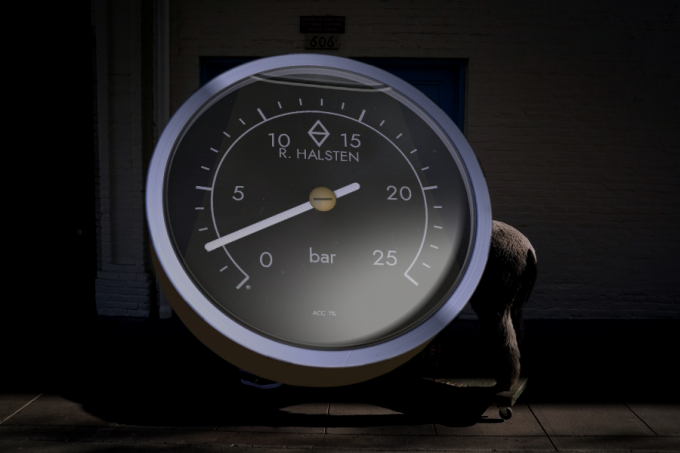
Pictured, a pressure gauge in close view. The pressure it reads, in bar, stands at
2 bar
